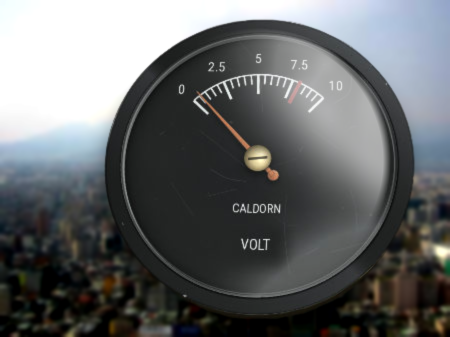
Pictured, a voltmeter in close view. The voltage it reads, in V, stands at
0.5 V
